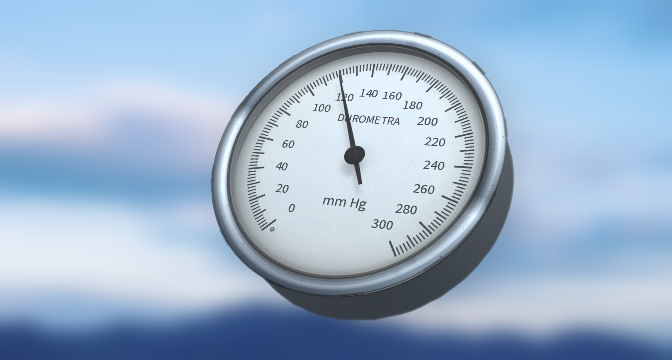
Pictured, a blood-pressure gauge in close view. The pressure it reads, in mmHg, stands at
120 mmHg
